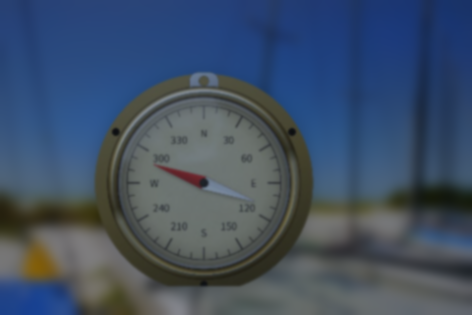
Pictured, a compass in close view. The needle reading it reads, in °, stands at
290 °
